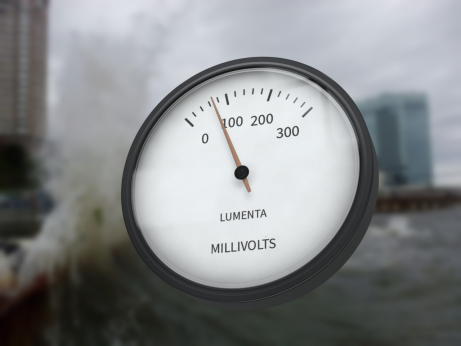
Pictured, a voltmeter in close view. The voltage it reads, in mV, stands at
70 mV
